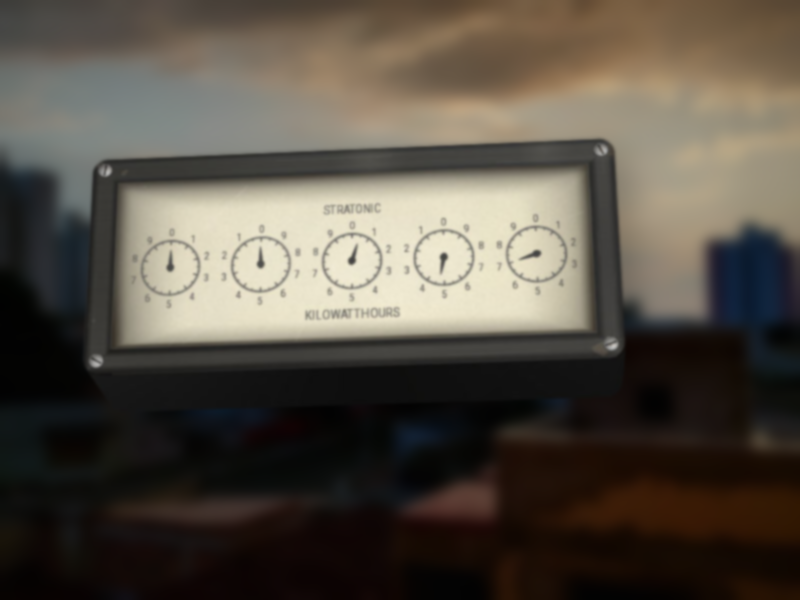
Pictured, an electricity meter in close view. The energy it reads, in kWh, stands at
47 kWh
